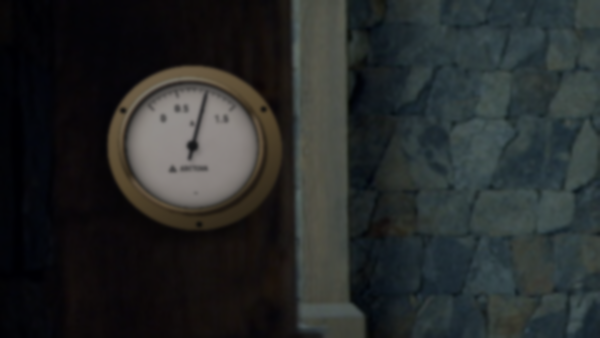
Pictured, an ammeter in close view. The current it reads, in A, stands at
1 A
